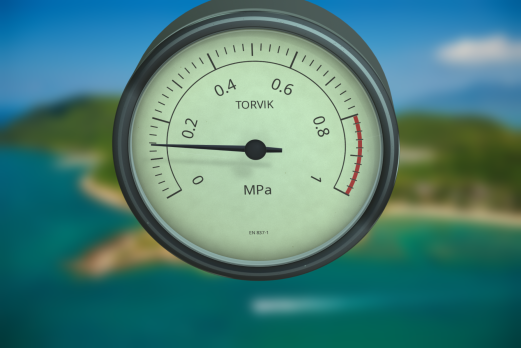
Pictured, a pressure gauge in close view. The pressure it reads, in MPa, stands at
0.14 MPa
